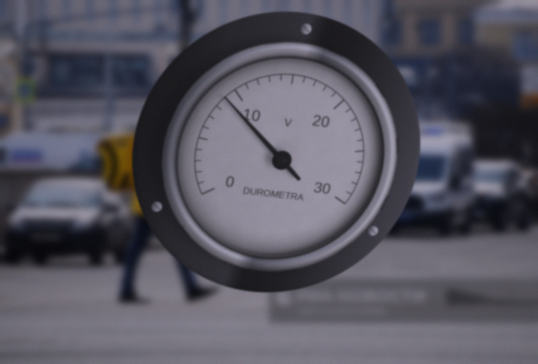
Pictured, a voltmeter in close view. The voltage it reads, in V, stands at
9 V
